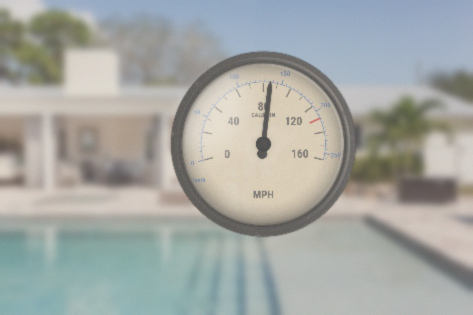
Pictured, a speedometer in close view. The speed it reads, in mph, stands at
85 mph
